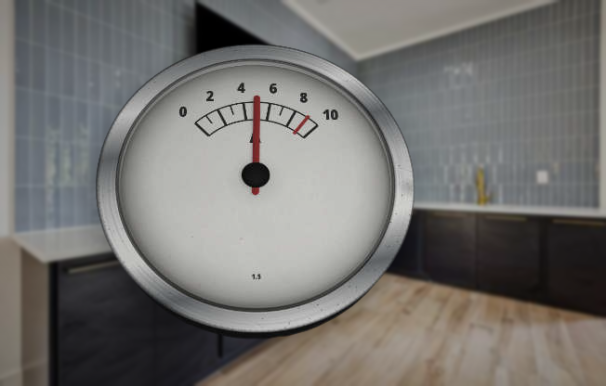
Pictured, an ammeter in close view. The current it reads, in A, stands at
5 A
